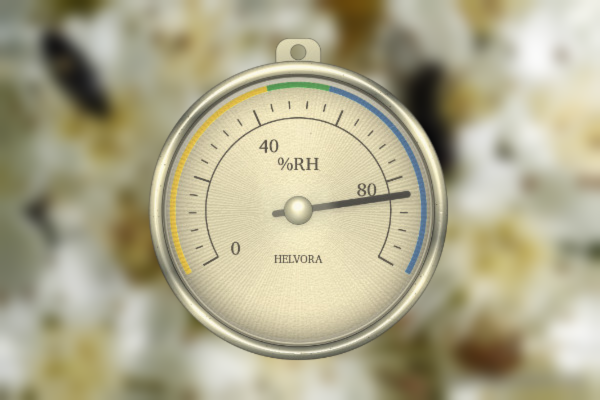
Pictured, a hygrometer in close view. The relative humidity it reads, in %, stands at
84 %
